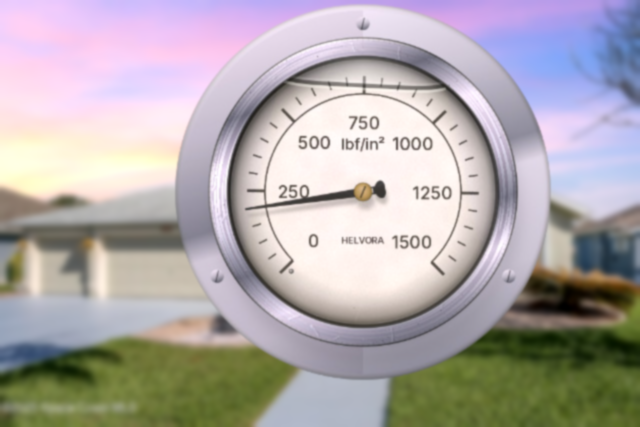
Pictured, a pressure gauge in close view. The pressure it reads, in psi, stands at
200 psi
